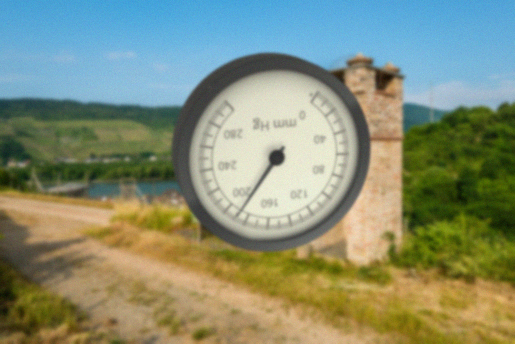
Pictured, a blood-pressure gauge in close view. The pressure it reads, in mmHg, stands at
190 mmHg
